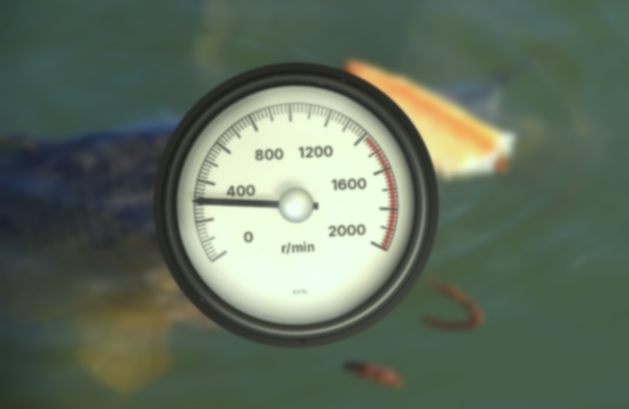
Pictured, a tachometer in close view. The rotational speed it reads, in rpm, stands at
300 rpm
